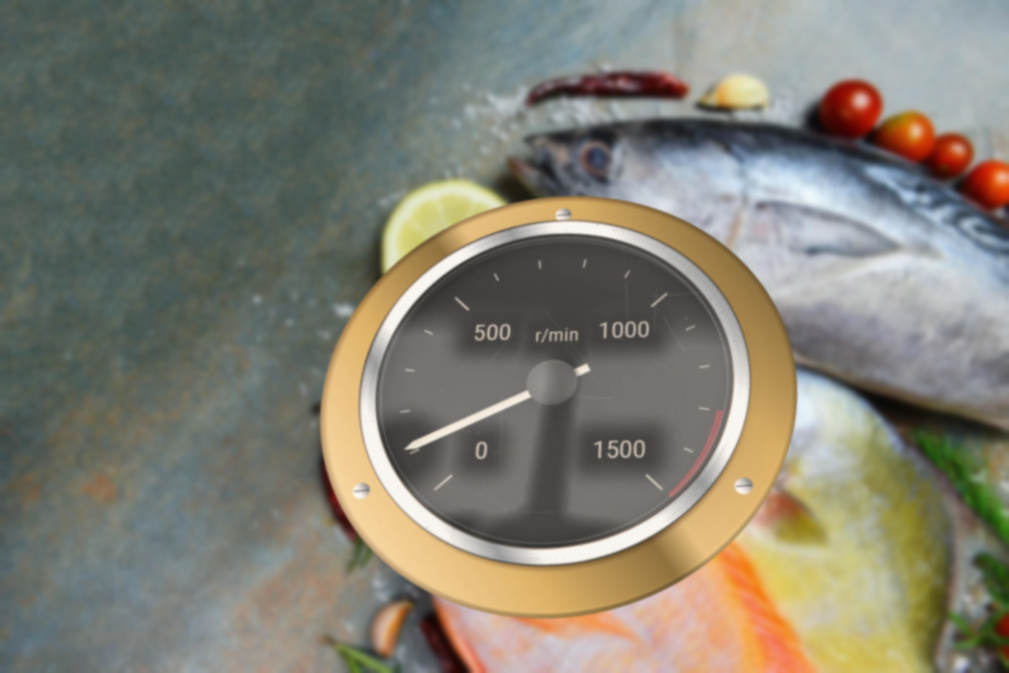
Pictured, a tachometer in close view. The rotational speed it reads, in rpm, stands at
100 rpm
